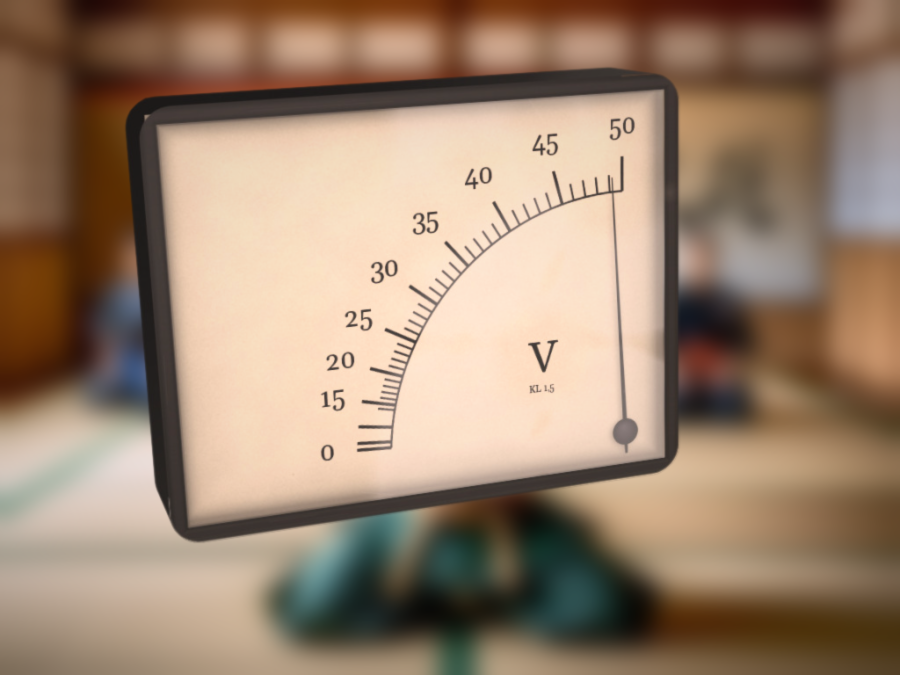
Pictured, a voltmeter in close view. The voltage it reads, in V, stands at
49 V
